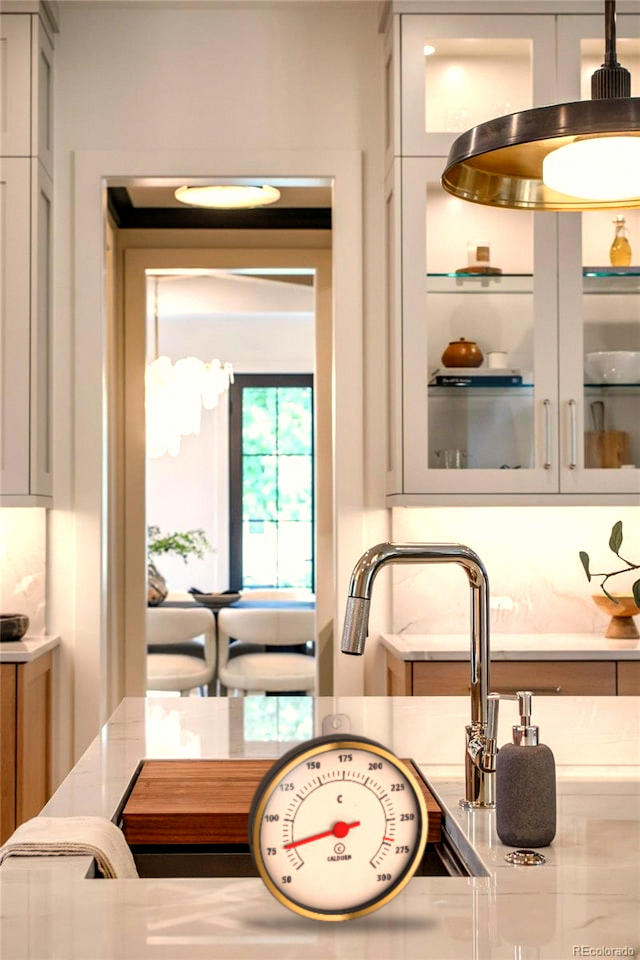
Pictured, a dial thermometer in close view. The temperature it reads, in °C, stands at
75 °C
